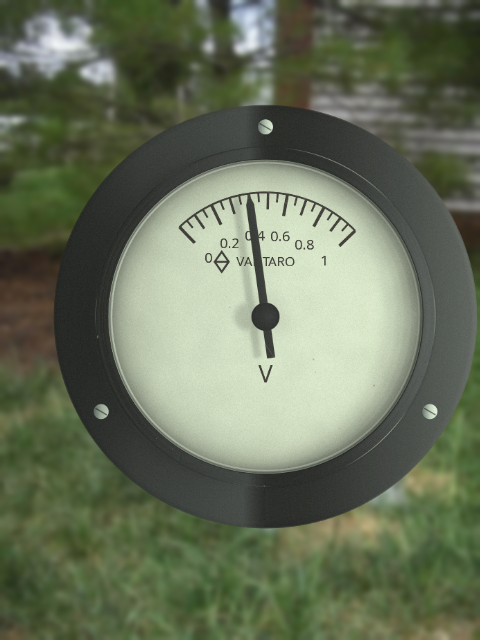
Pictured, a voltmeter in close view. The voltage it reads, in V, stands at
0.4 V
